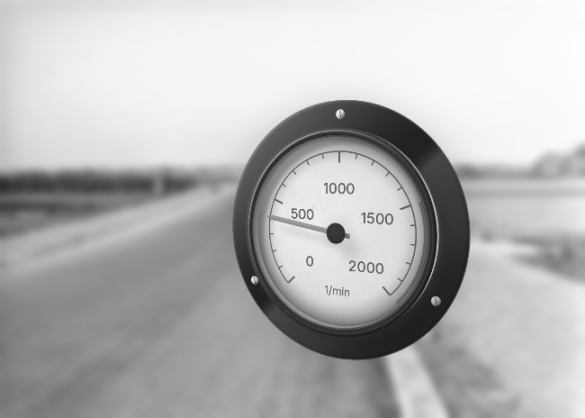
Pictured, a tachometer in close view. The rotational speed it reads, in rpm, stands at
400 rpm
